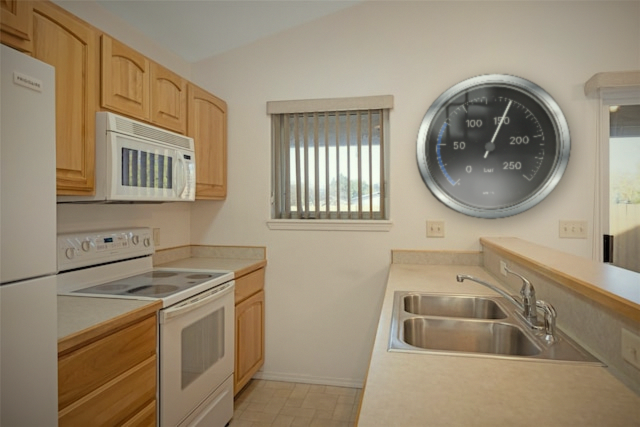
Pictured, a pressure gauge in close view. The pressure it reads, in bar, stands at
150 bar
